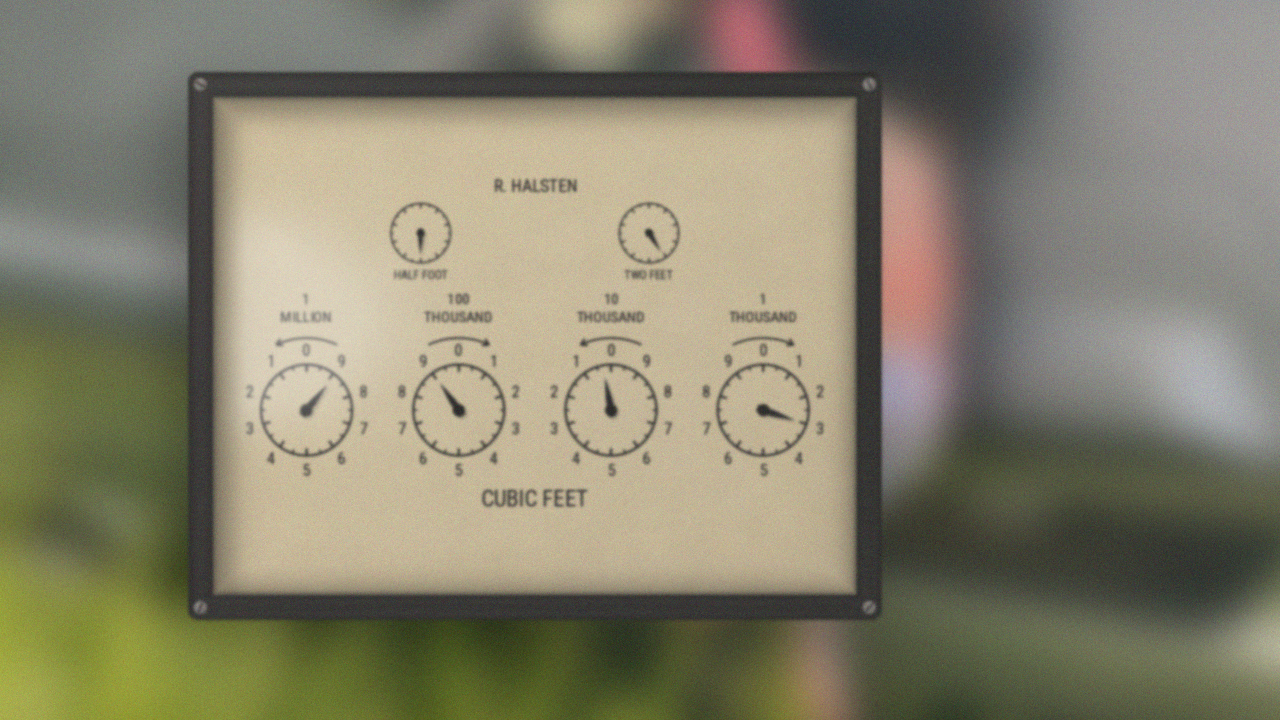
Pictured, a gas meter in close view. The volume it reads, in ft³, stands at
890300 ft³
